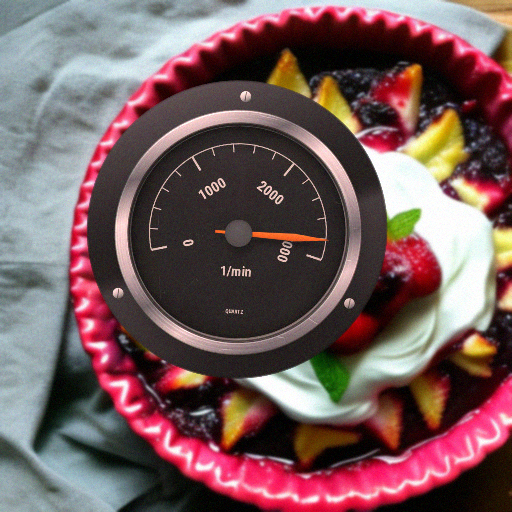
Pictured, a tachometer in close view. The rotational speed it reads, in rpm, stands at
2800 rpm
